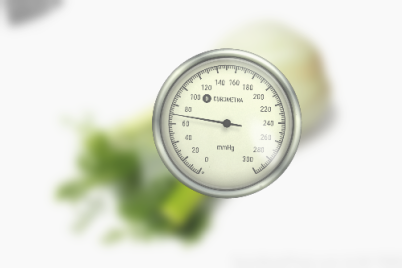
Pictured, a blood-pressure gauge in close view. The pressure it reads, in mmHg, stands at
70 mmHg
